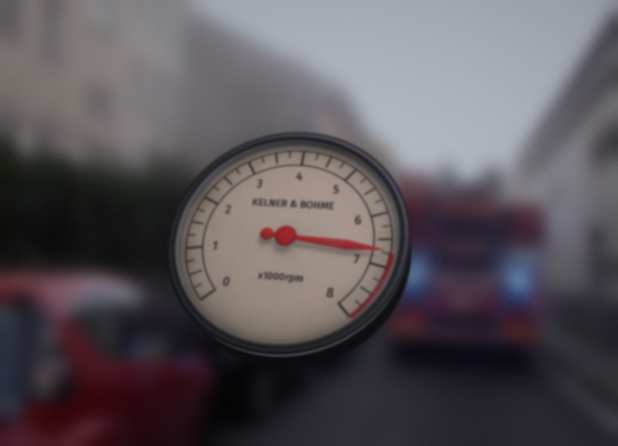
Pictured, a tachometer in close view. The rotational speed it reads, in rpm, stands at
6750 rpm
